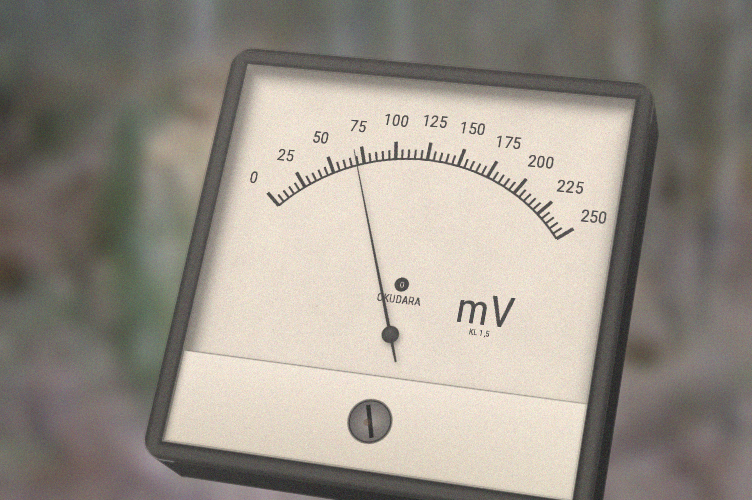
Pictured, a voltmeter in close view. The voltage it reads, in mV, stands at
70 mV
